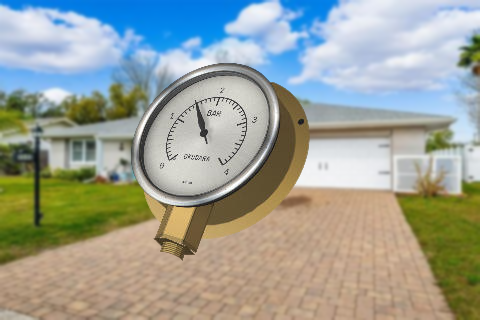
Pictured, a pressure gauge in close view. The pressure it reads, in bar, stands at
1.5 bar
